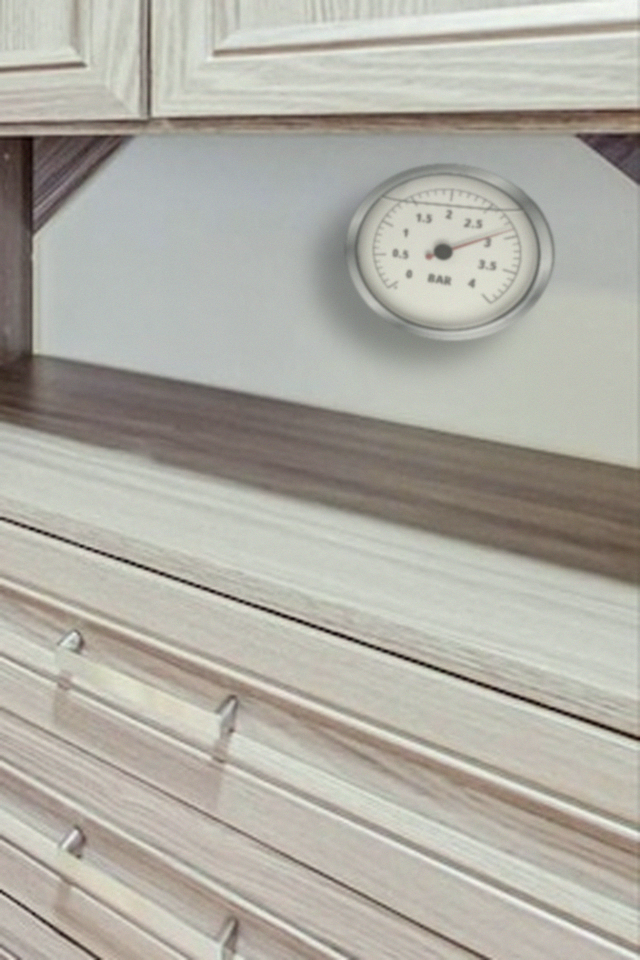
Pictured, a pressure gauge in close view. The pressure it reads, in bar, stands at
2.9 bar
